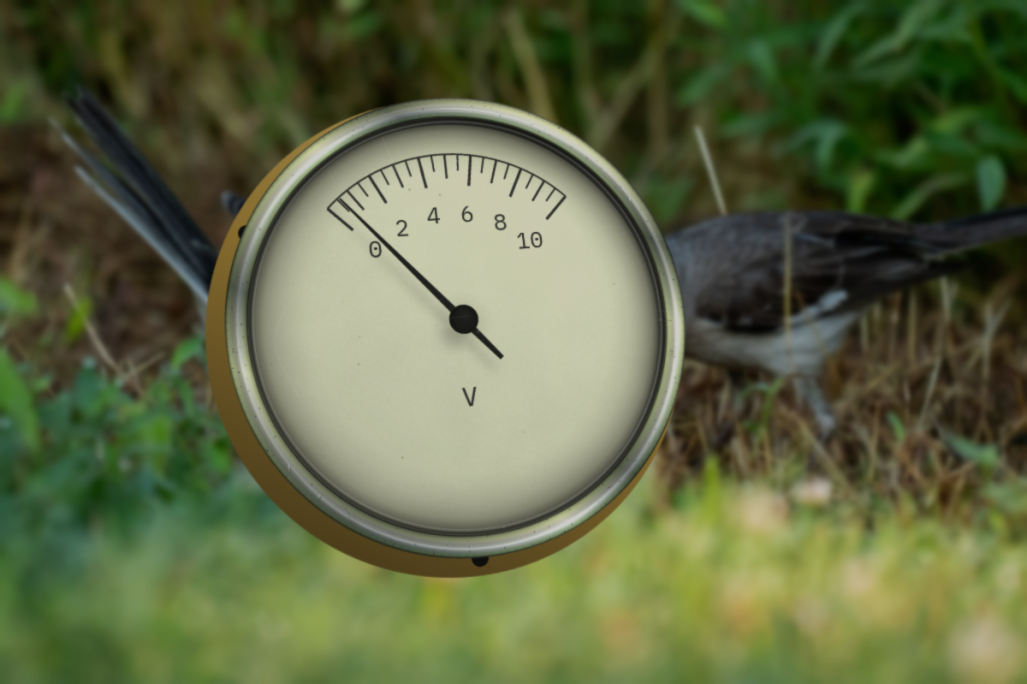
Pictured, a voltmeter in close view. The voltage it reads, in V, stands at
0.5 V
